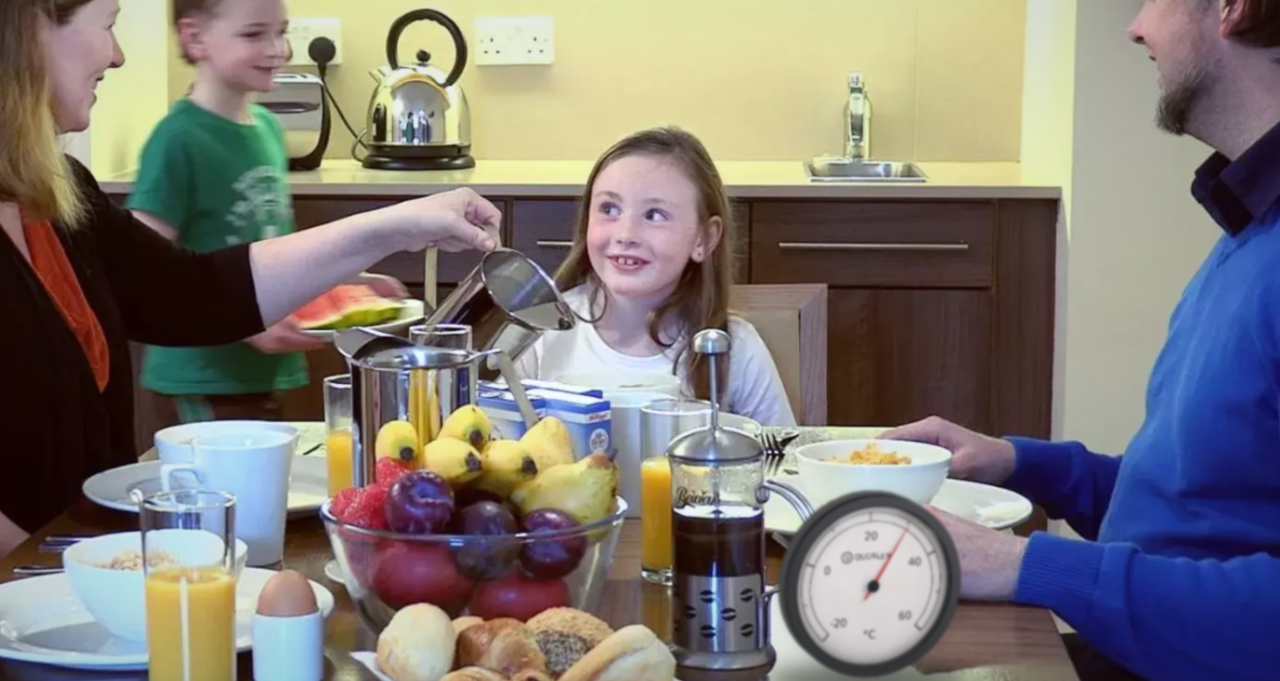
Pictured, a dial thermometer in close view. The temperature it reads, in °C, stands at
30 °C
